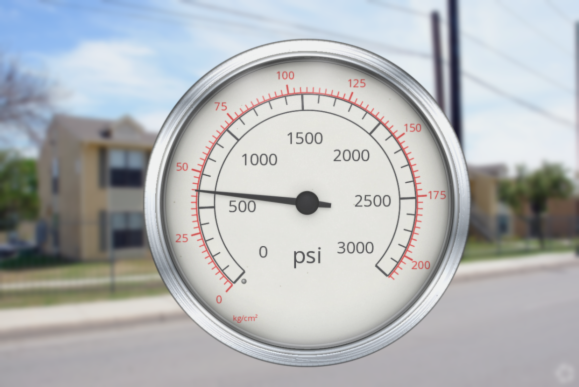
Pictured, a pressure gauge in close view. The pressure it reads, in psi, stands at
600 psi
